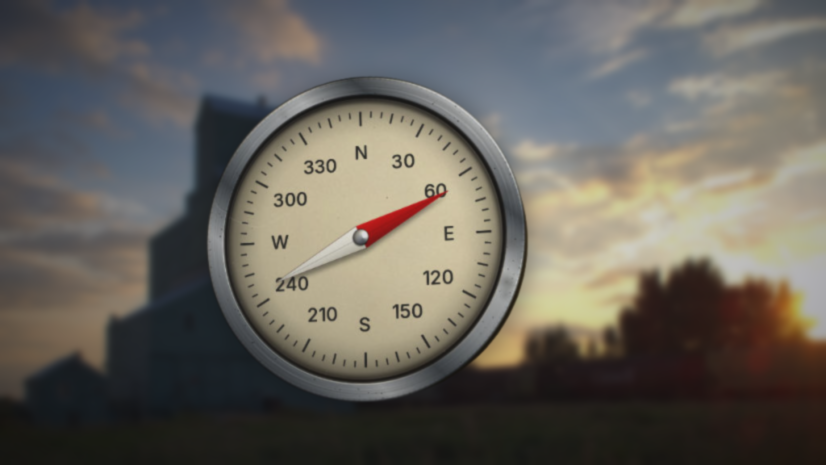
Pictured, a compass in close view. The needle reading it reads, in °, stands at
65 °
